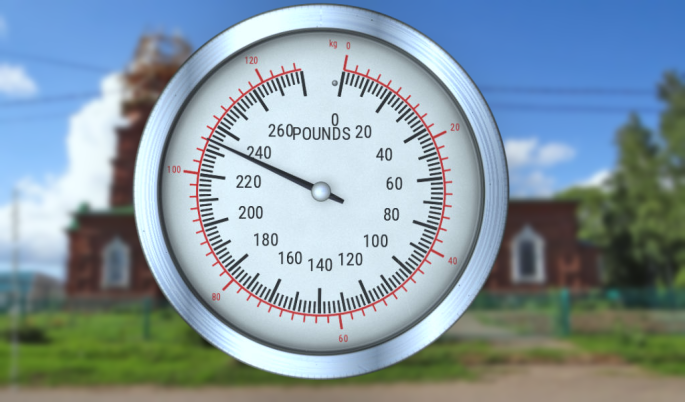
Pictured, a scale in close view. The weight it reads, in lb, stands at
234 lb
